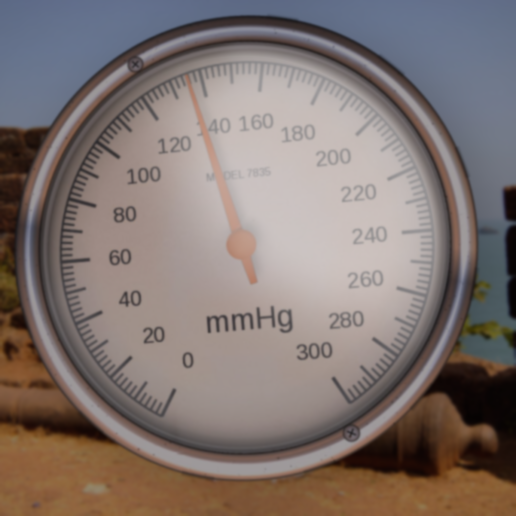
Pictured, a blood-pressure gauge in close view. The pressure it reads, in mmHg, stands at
136 mmHg
